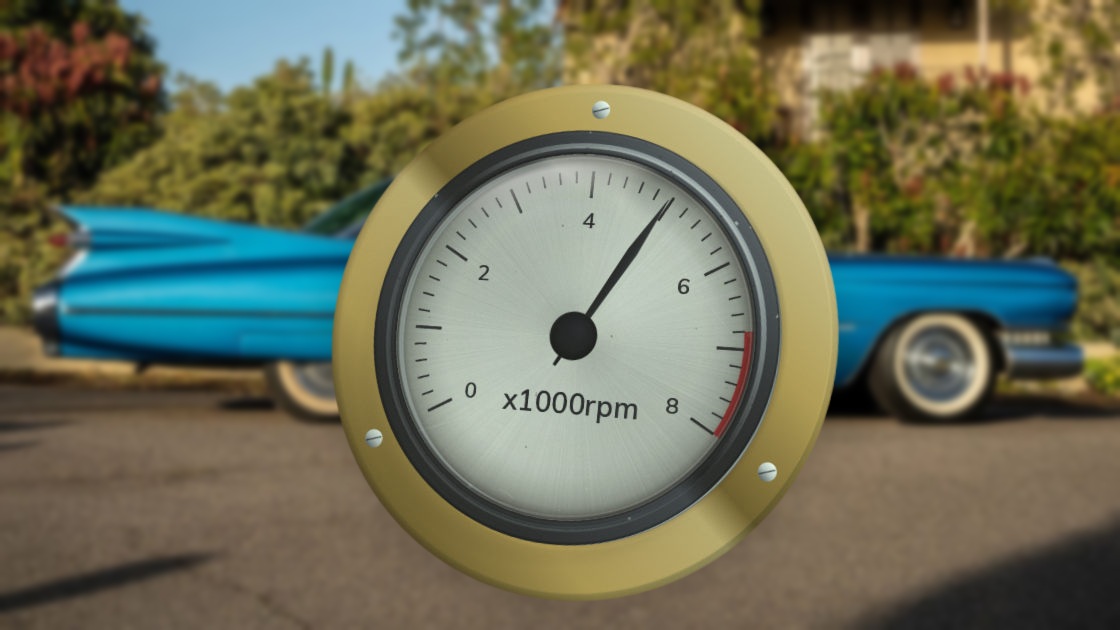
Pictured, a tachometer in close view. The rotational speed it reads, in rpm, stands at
5000 rpm
